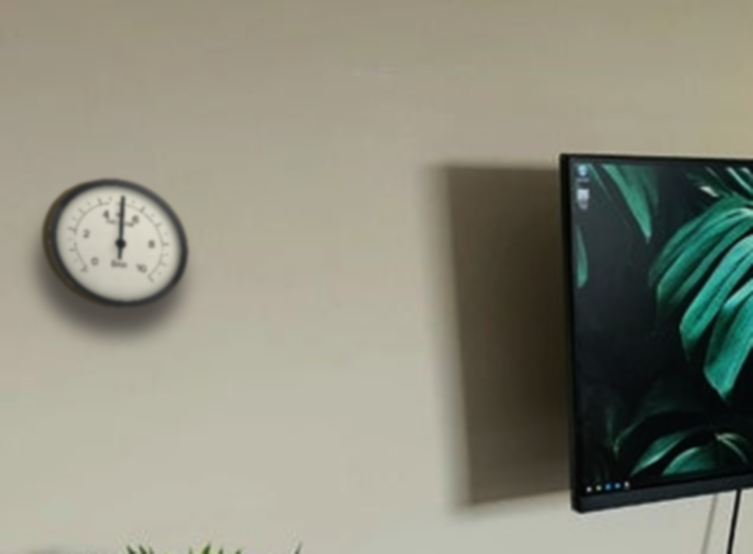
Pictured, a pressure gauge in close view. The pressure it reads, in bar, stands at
5 bar
